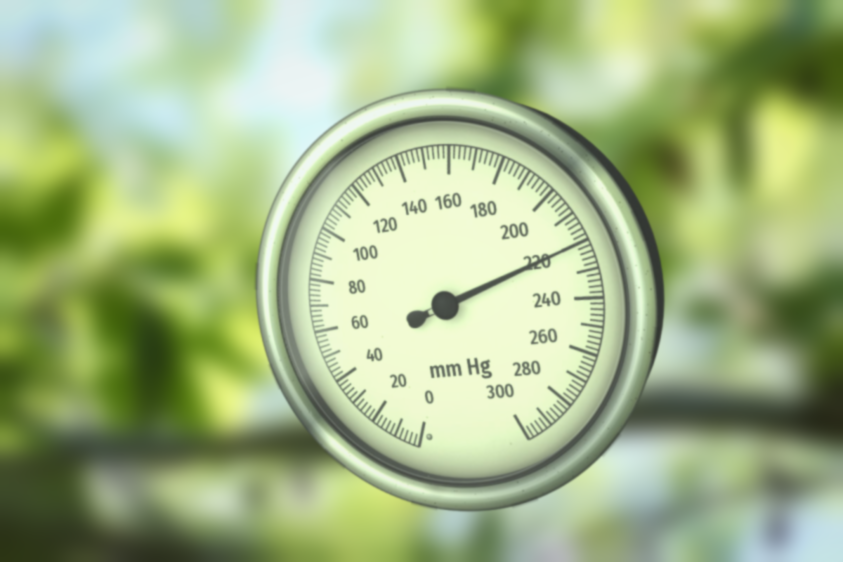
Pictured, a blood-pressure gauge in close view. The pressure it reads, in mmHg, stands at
220 mmHg
